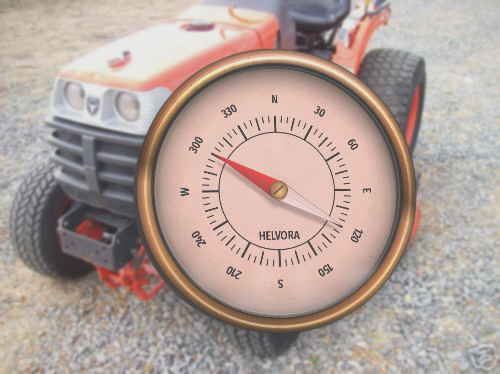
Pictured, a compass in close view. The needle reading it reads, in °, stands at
300 °
